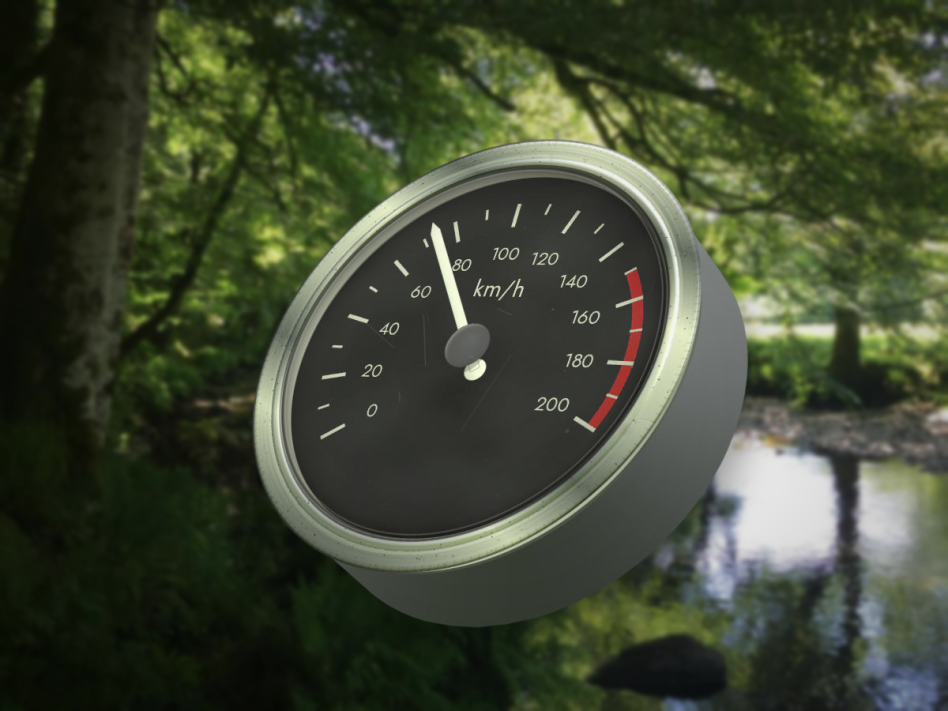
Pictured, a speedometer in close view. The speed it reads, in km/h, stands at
75 km/h
